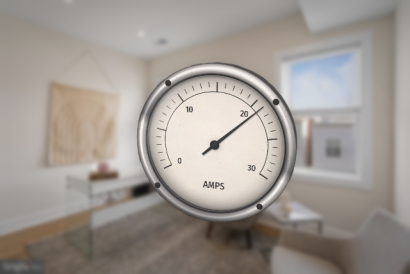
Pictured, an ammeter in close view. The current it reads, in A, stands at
21 A
